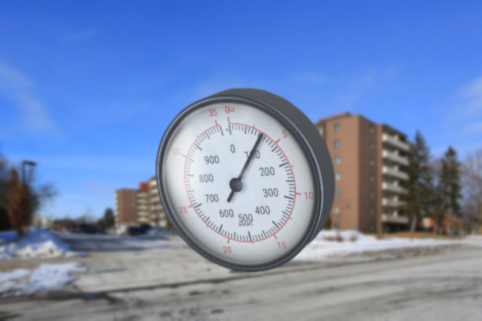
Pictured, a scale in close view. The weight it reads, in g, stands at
100 g
